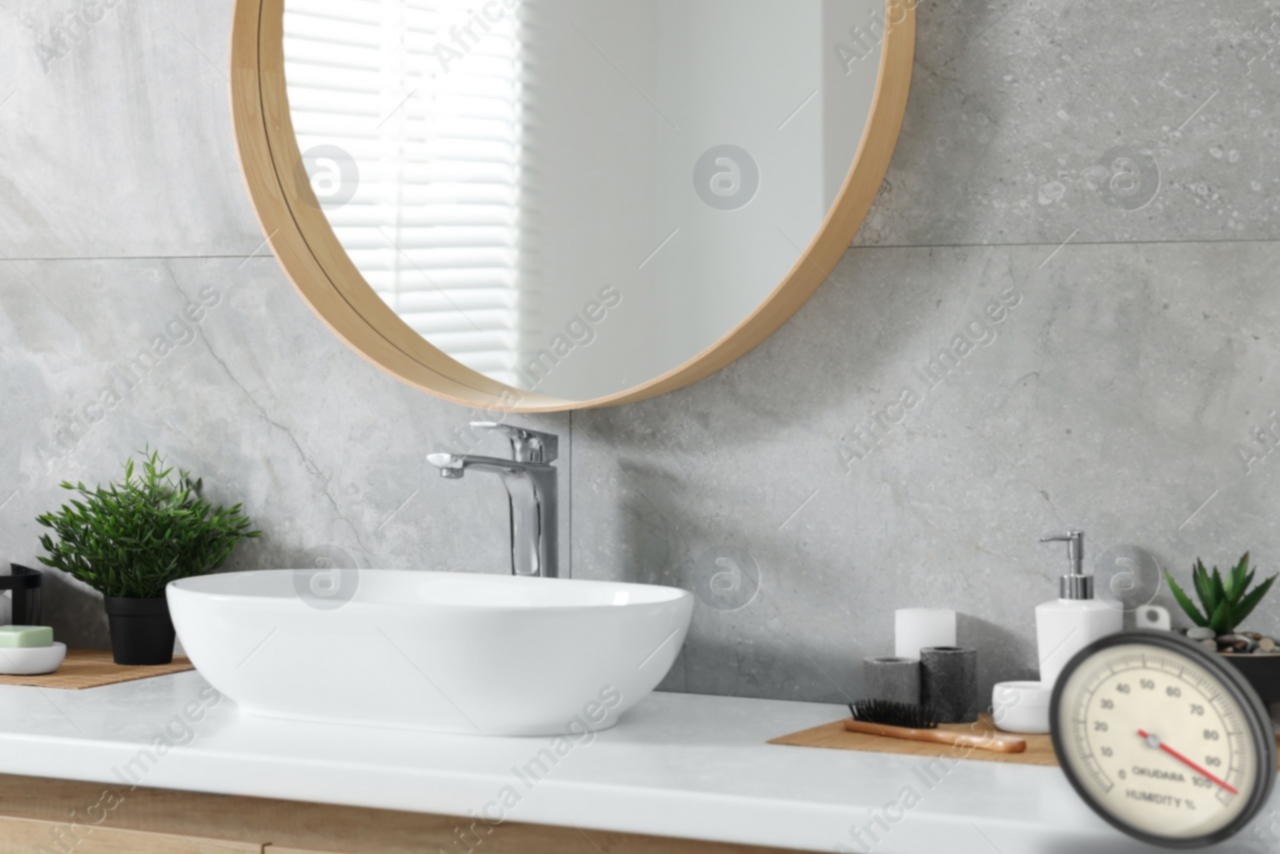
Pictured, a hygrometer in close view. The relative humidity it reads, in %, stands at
95 %
